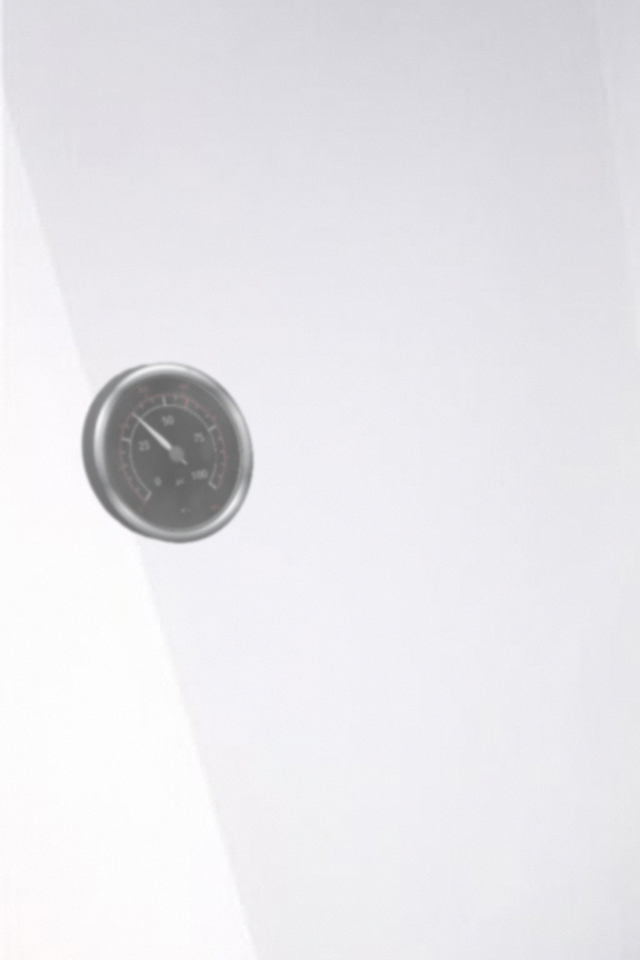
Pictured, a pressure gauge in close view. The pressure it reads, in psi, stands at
35 psi
